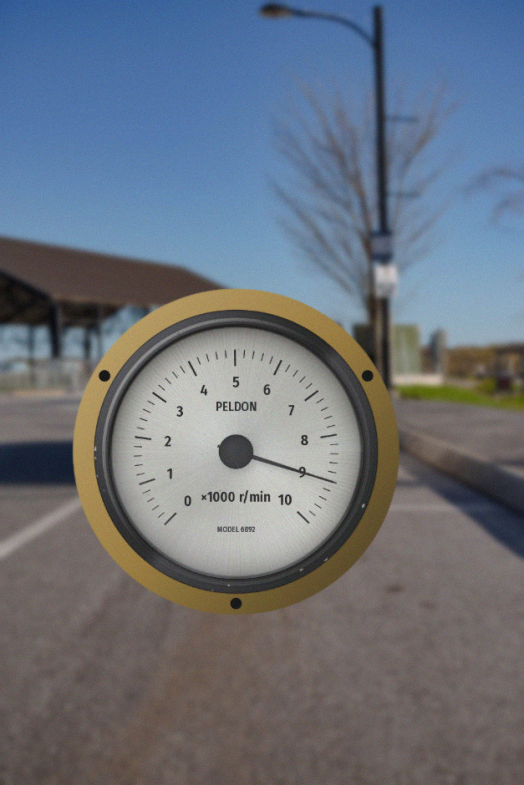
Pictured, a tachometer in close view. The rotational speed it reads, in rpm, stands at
9000 rpm
